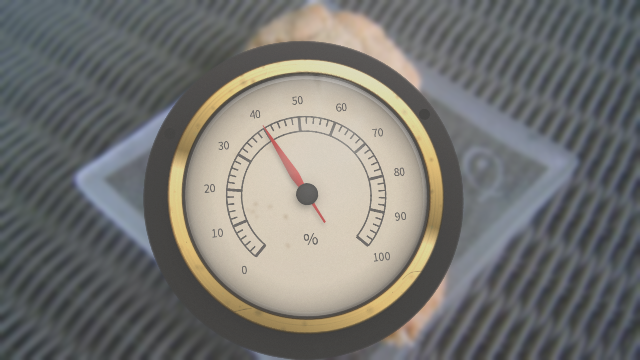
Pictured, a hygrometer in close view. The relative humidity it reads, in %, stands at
40 %
